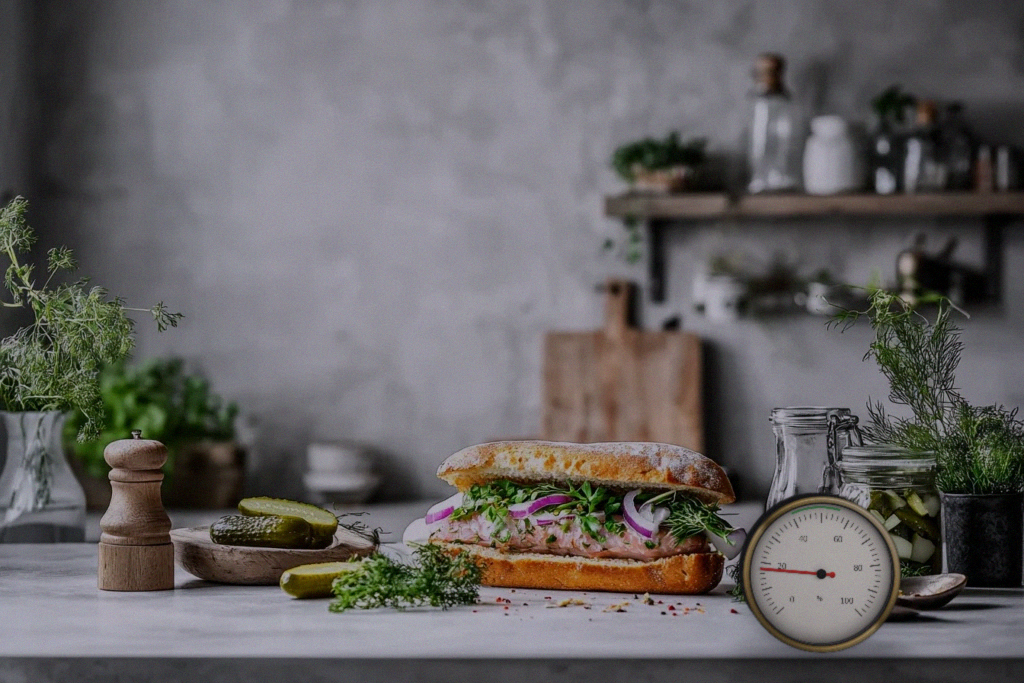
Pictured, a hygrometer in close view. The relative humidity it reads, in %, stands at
18 %
